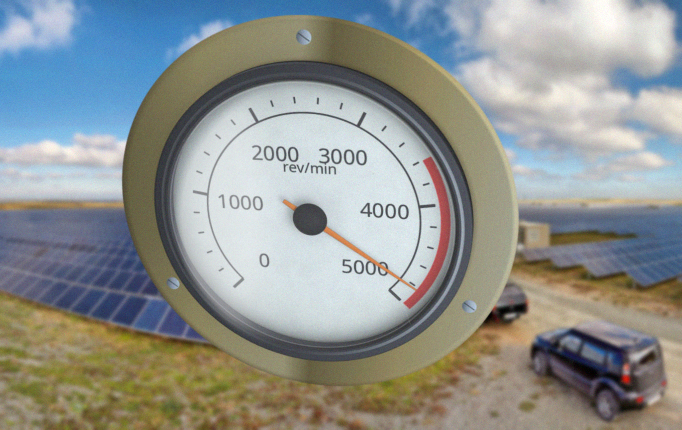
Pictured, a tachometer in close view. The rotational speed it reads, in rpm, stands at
4800 rpm
